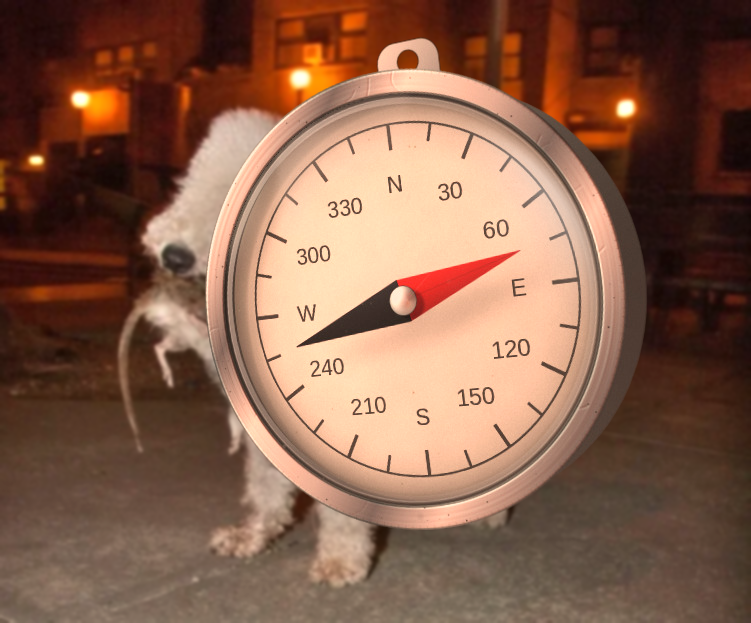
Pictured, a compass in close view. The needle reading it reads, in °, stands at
75 °
